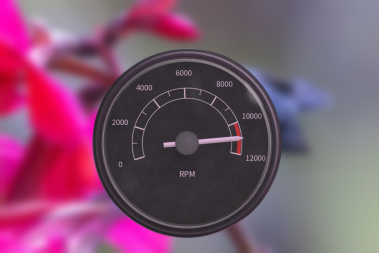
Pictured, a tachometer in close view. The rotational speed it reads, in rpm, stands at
11000 rpm
